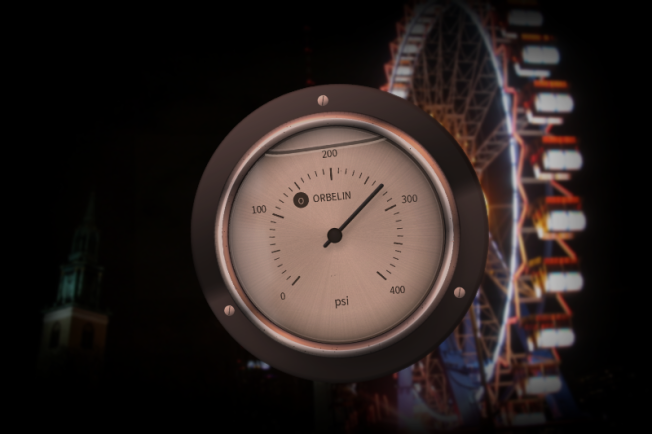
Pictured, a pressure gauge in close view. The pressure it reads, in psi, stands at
270 psi
